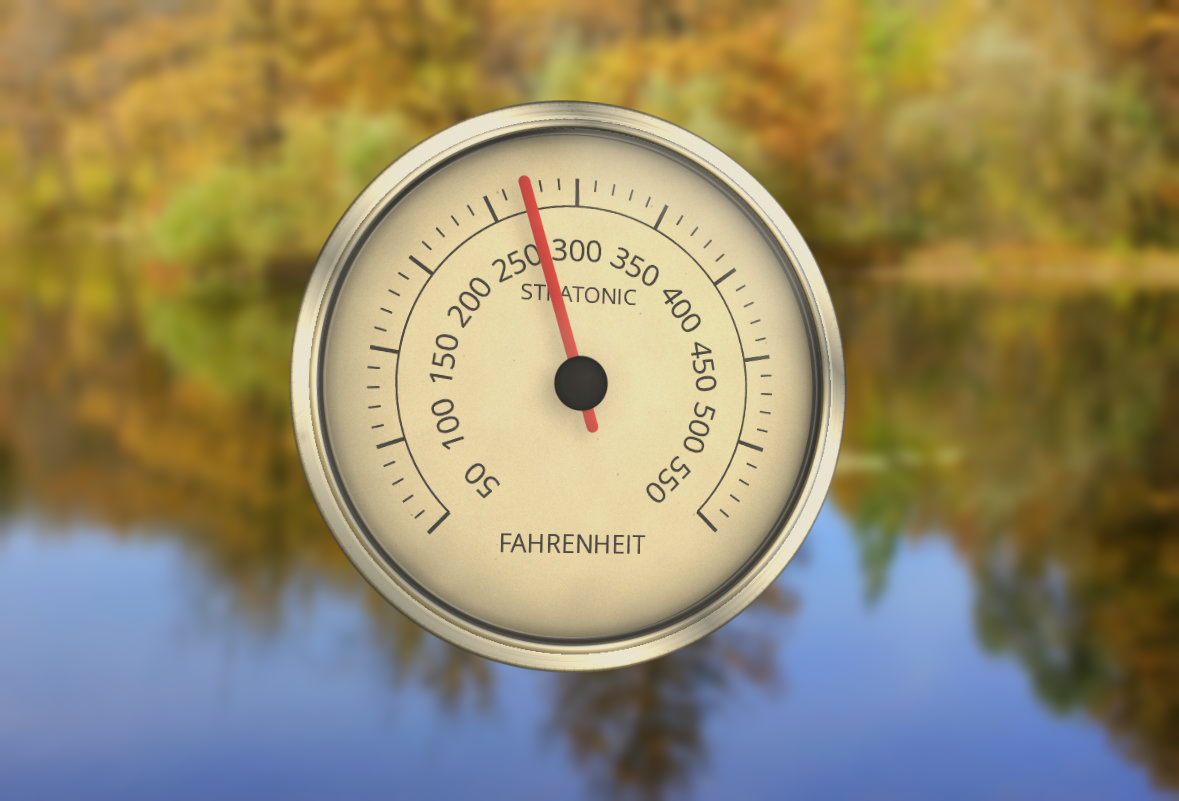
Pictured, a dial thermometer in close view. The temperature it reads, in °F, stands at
270 °F
